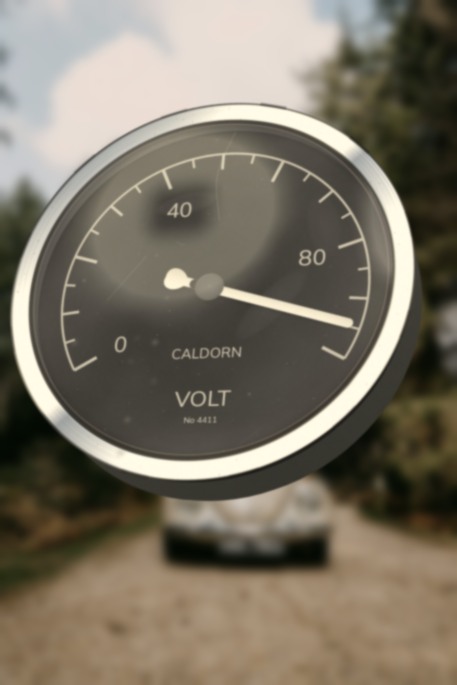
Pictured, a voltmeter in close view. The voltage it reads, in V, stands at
95 V
